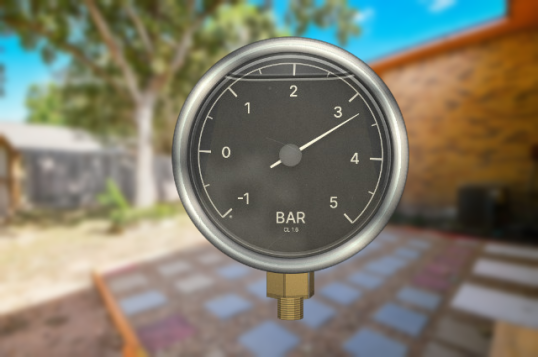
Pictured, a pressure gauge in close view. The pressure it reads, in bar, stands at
3.25 bar
